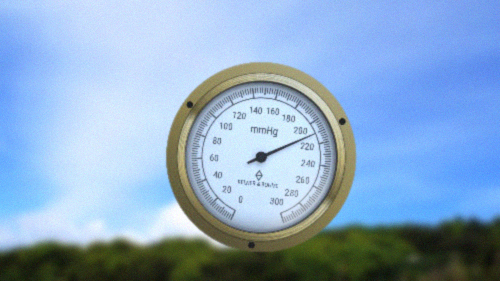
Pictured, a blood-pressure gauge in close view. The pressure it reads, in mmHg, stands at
210 mmHg
